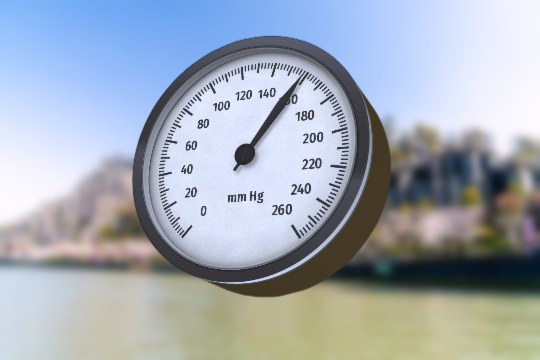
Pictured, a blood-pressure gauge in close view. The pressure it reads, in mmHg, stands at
160 mmHg
